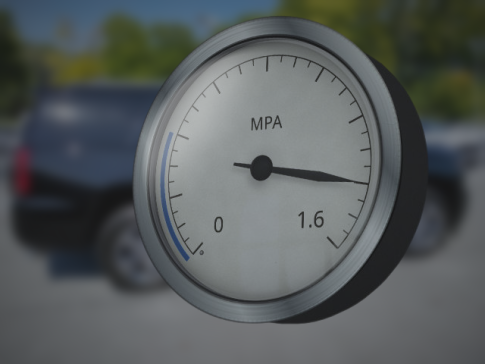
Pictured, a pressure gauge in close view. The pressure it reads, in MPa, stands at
1.4 MPa
